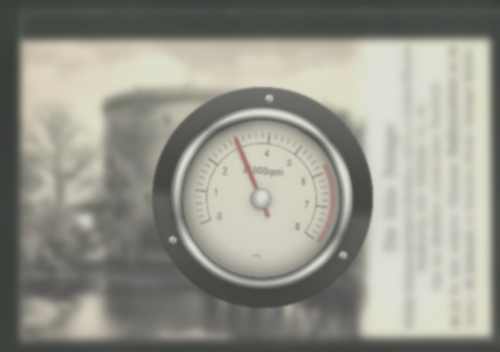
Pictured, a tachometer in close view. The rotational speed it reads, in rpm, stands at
3000 rpm
